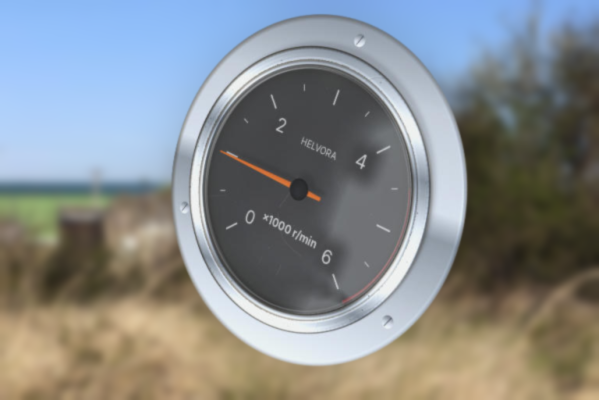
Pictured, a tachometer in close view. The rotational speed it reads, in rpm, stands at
1000 rpm
